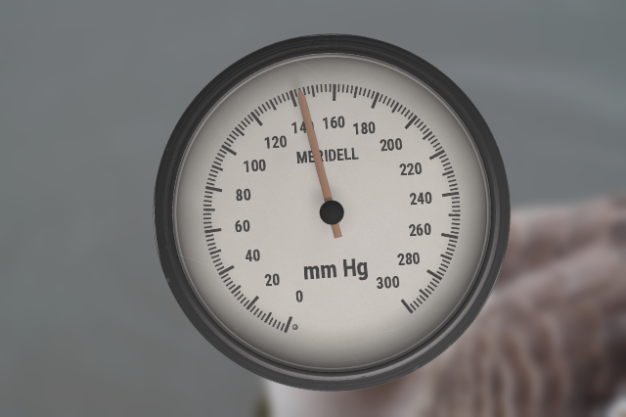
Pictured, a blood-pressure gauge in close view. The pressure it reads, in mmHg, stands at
144 mmHg
